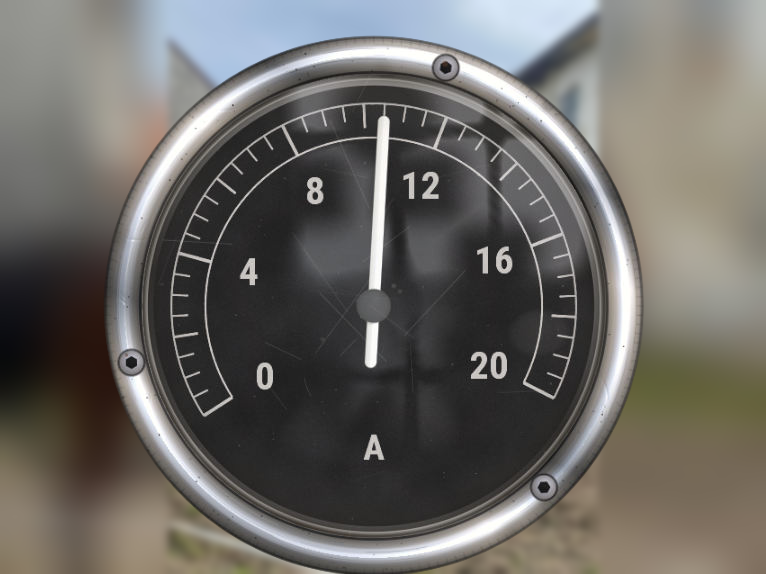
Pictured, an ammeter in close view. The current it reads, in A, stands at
10.5 A
